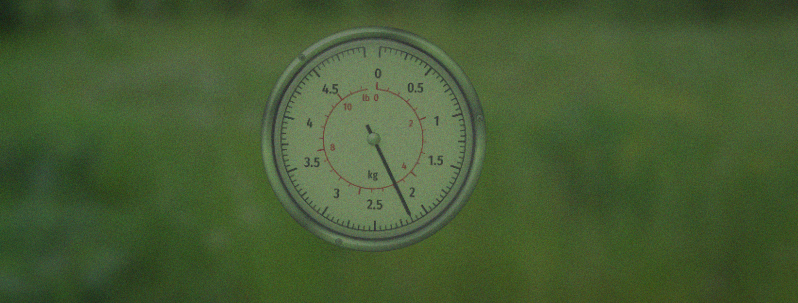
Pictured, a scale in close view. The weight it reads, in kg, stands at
2.15 kg
